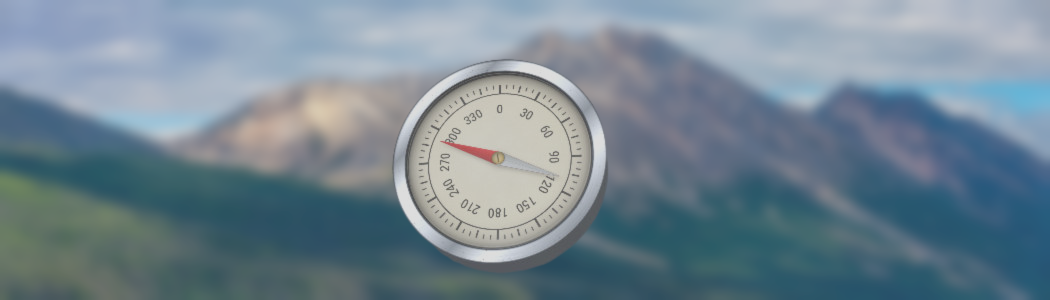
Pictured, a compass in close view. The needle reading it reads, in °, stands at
290 °
